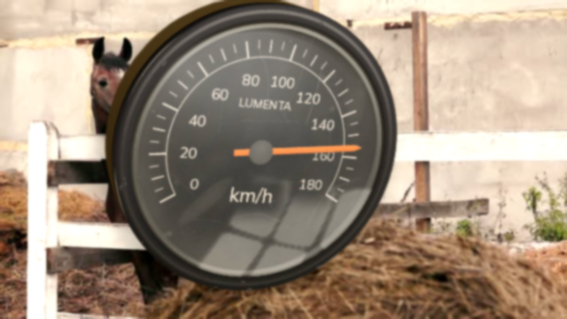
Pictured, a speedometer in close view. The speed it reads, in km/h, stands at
155 km/h
